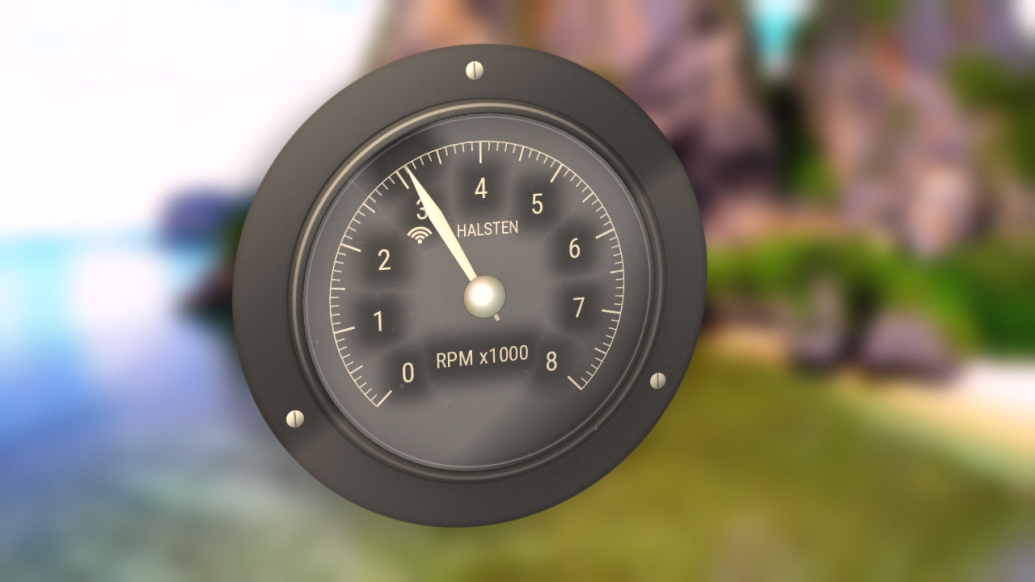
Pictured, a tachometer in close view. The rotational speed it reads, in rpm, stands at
3100 rpm
